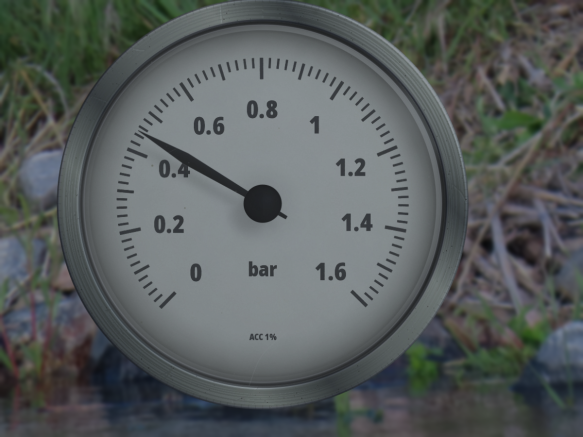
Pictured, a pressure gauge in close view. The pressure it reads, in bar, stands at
0.45 bar
